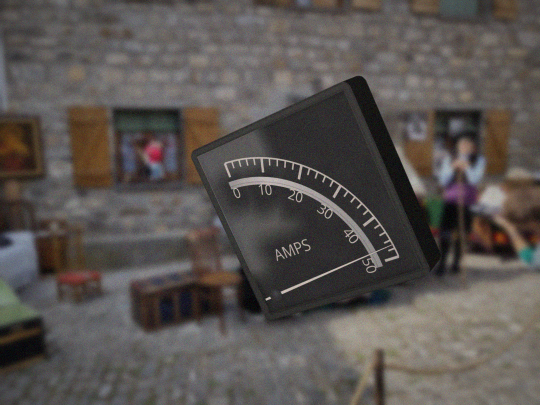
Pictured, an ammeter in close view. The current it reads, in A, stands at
47 A
